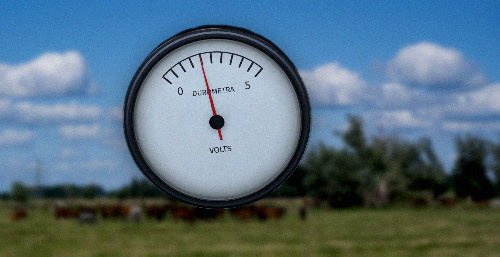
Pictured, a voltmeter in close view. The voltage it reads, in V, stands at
2 V
